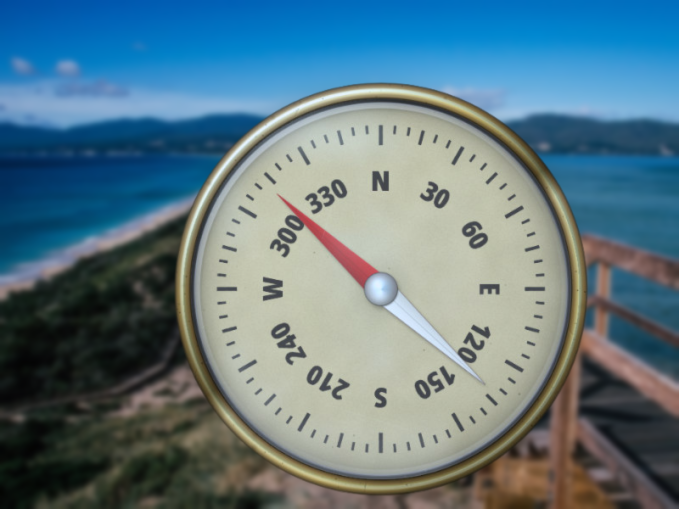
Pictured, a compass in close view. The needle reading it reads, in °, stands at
312.5 °
